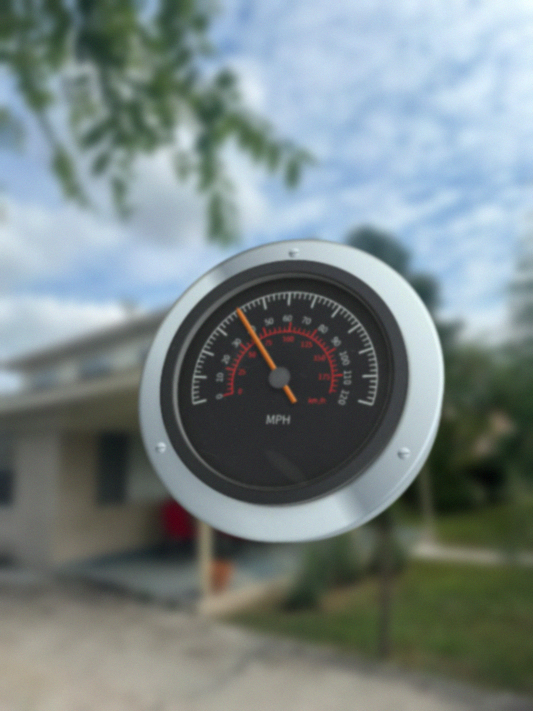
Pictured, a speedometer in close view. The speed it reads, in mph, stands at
40 mph
